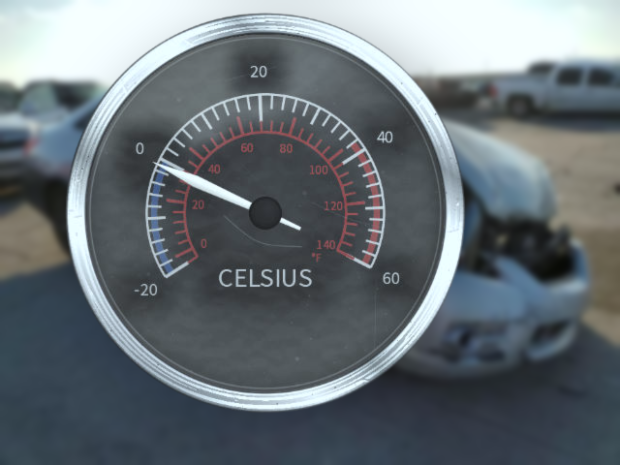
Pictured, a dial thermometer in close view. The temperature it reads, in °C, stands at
-1 °C
